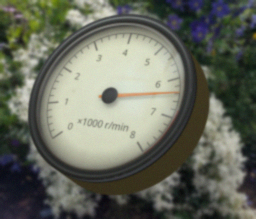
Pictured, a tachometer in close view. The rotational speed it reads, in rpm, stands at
6400 rpm
